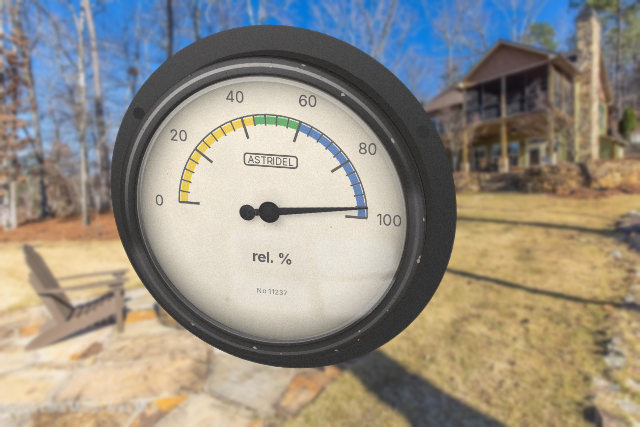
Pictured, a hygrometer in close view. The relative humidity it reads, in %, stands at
96 %
